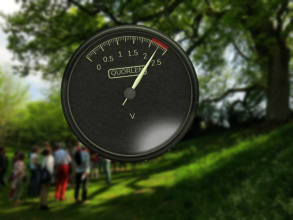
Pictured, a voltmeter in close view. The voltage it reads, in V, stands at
2.25 V
